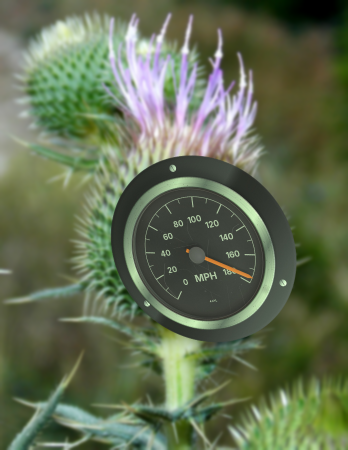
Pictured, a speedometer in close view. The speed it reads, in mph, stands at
175 mph
